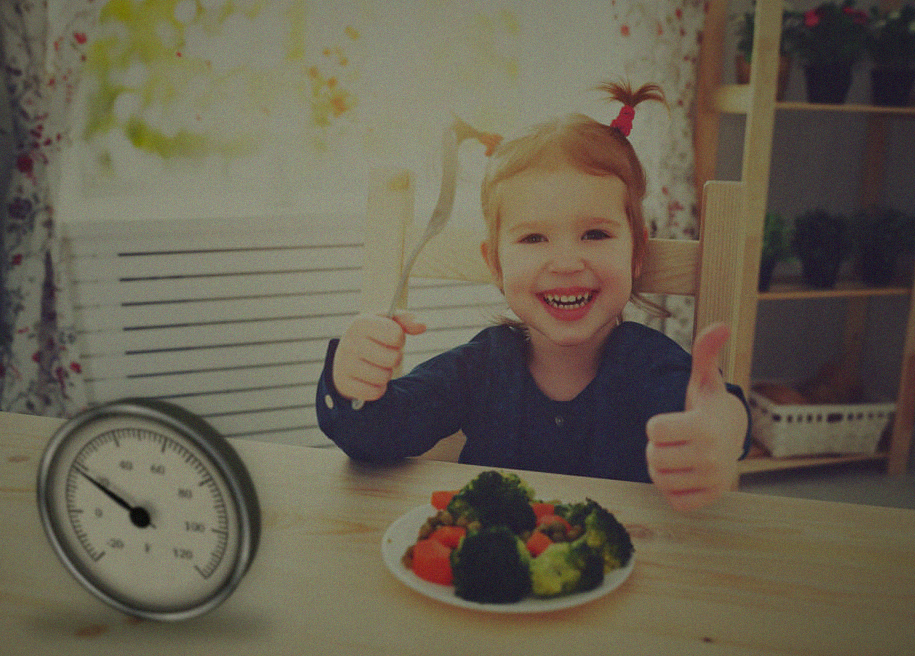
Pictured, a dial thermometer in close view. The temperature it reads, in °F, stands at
20 °F
